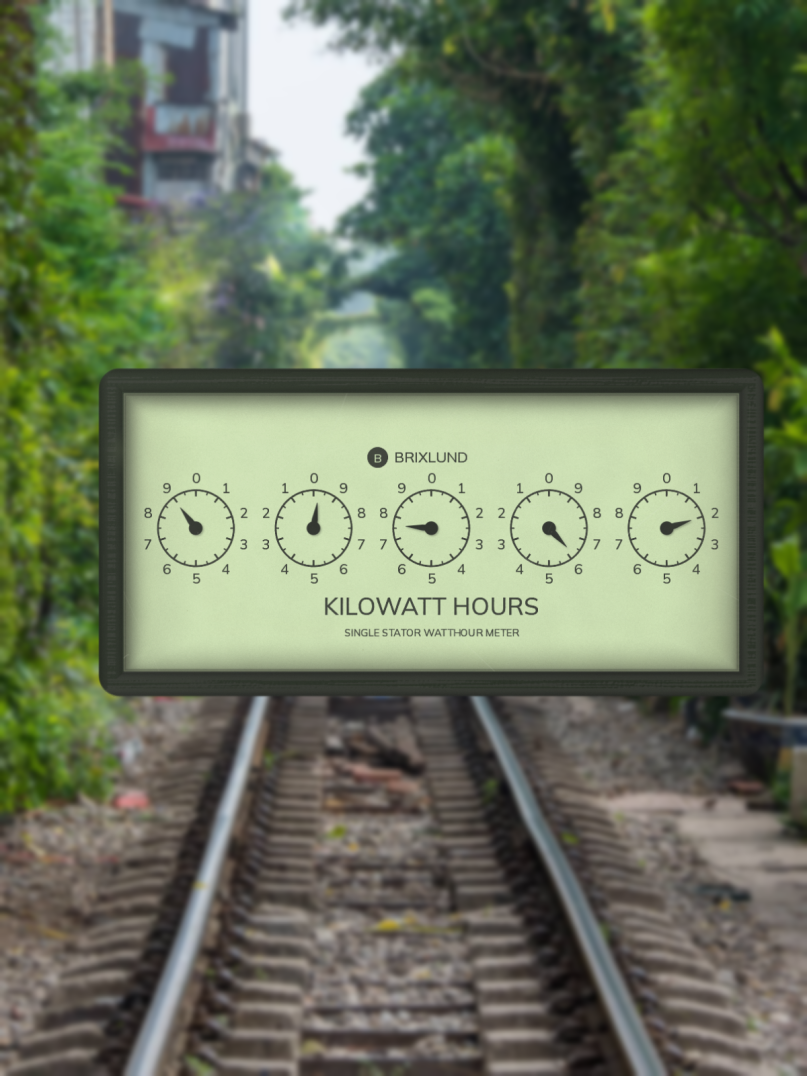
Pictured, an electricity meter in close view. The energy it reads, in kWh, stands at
89762 kWh
